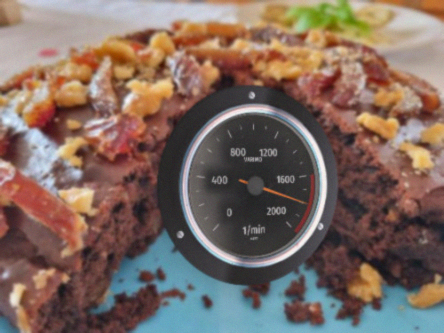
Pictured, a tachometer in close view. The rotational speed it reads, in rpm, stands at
1800 rpm
